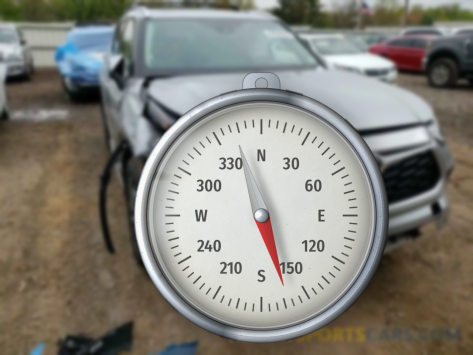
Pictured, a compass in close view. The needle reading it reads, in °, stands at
162.5 °
